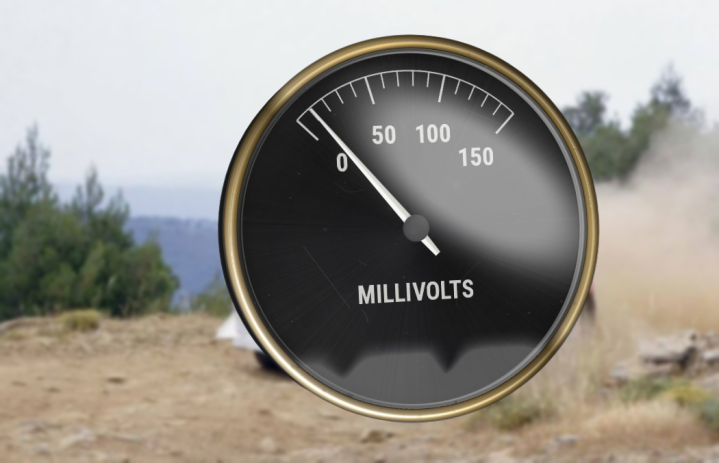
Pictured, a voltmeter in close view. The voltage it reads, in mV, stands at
10 mV
